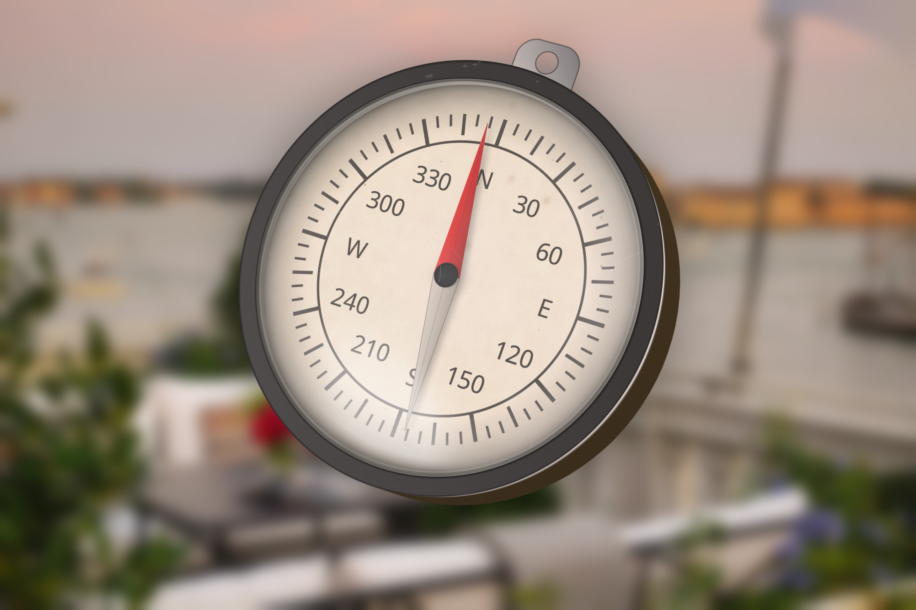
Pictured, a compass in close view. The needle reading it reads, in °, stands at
355 °
